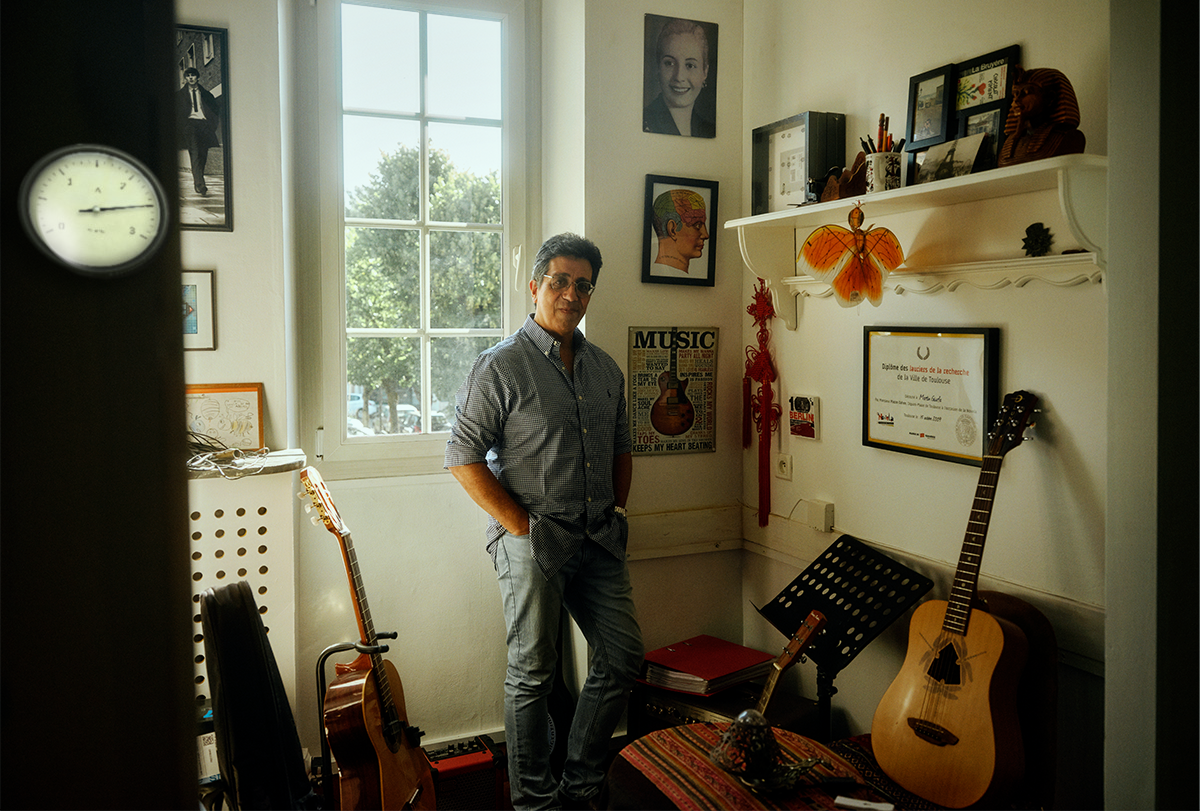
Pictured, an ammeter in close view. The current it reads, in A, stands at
2.5 A
